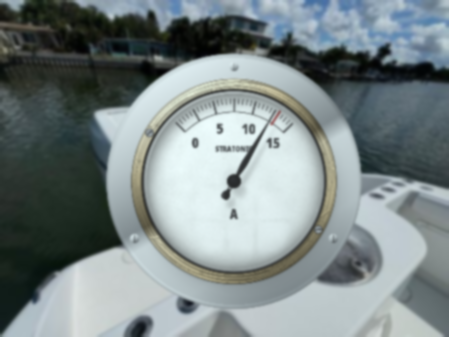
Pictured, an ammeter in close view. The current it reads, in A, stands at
12.5 A
